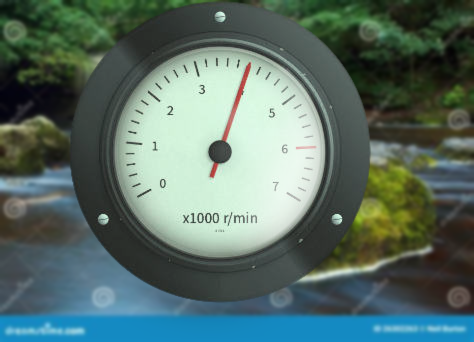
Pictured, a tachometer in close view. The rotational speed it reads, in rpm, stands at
4000 rpm
